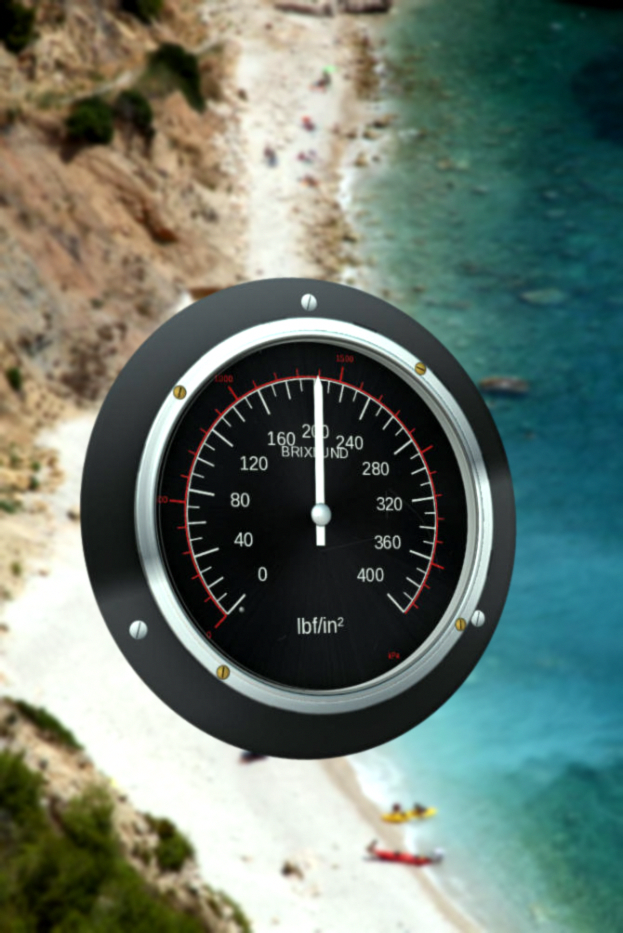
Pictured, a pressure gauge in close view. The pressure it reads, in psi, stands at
200 psi
